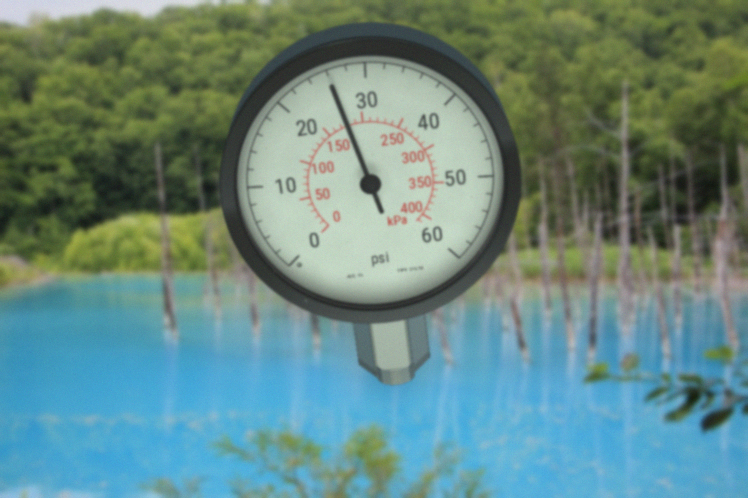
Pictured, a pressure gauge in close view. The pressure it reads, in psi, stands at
26 psi
